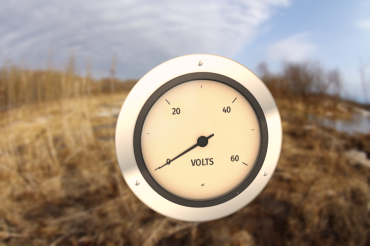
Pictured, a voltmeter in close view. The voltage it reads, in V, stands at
0 V
